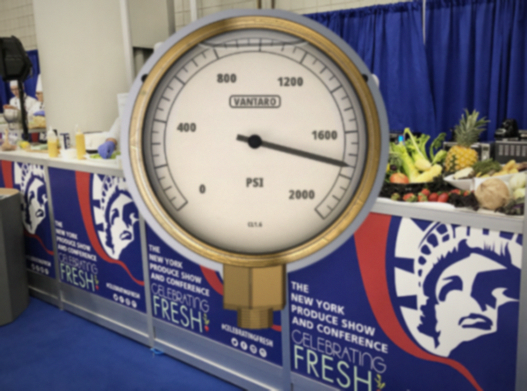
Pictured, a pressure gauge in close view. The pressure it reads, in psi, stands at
1750 psi
